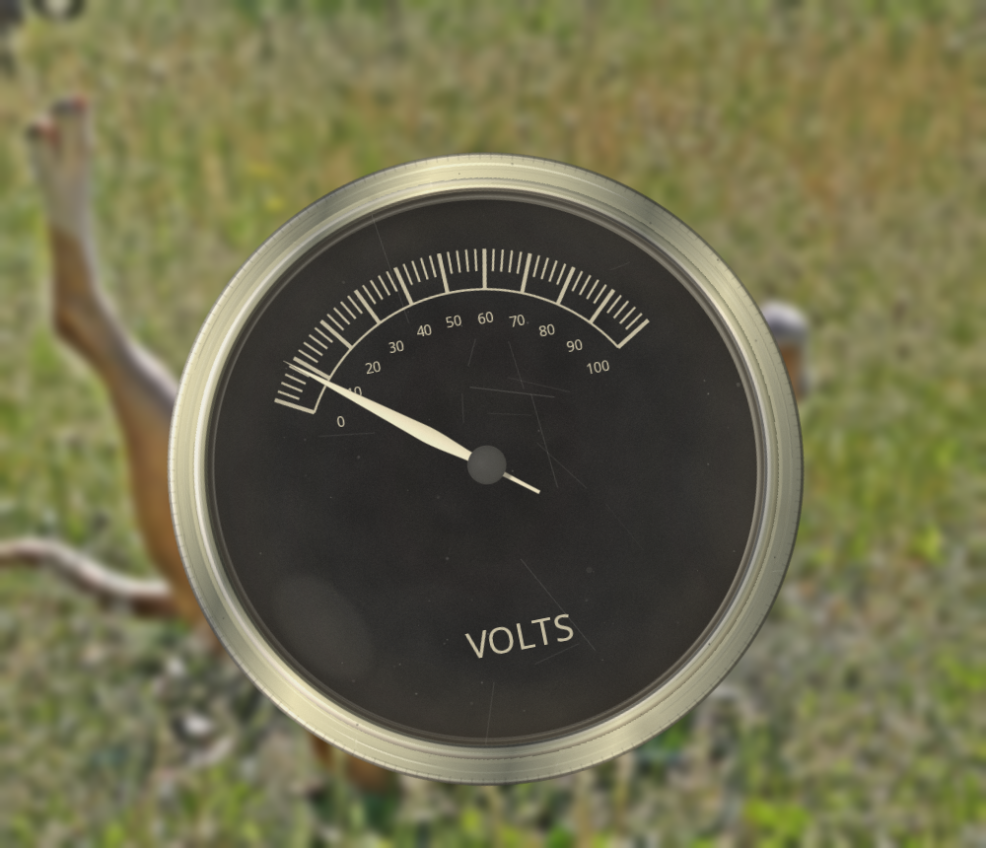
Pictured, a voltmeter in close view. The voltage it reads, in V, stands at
8 V
